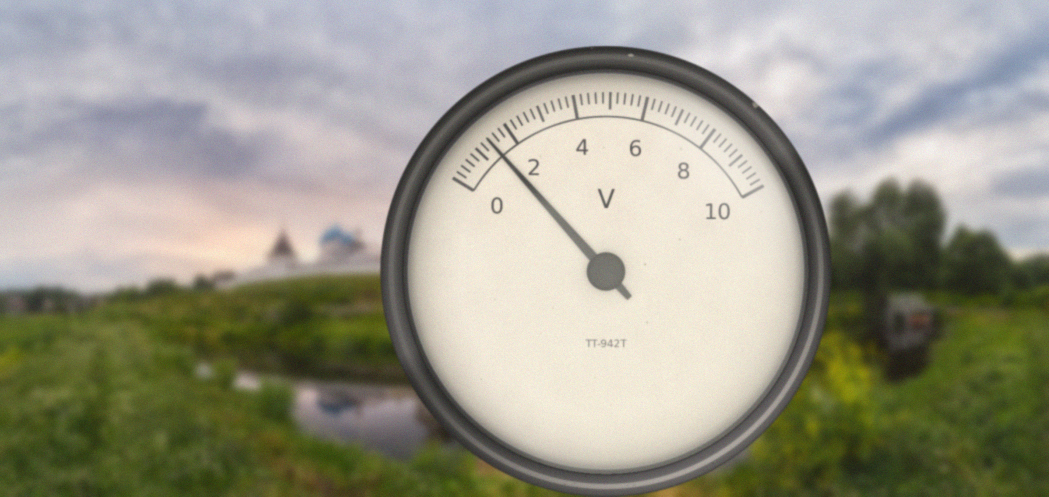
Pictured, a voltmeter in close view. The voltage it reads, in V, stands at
1.4 V
